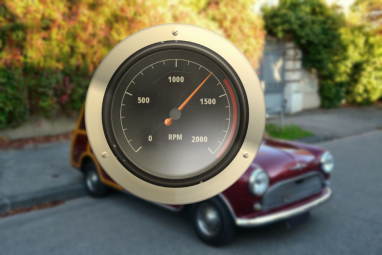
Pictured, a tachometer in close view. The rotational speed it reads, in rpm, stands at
1300 rpm
